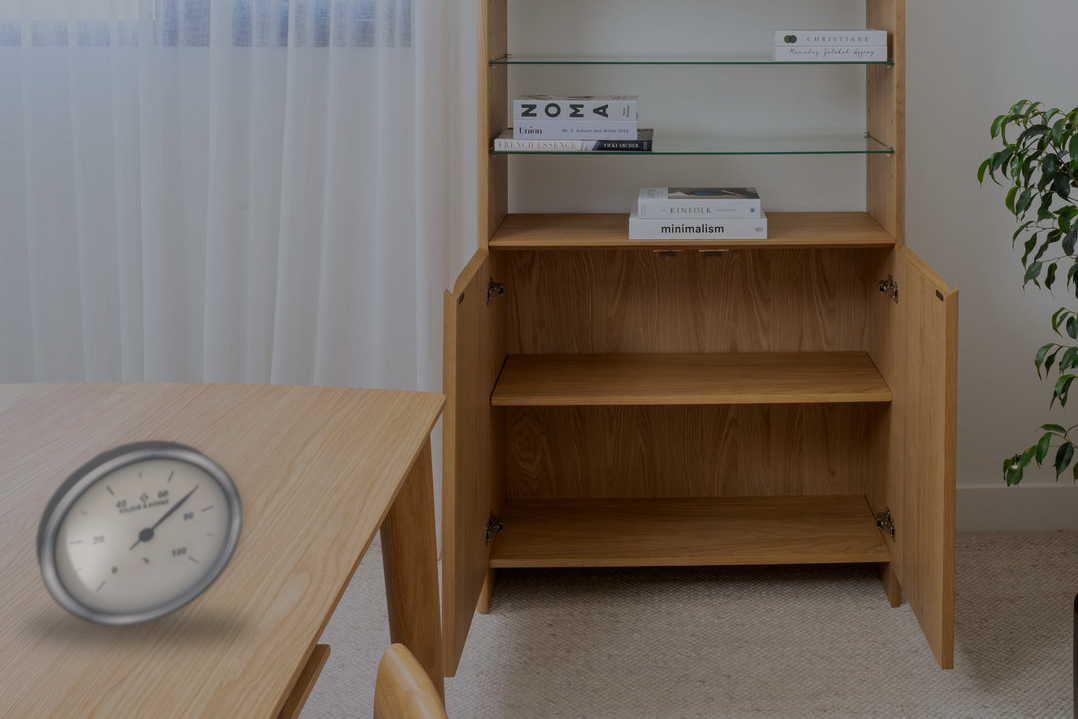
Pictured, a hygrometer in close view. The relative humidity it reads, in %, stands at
70 %
